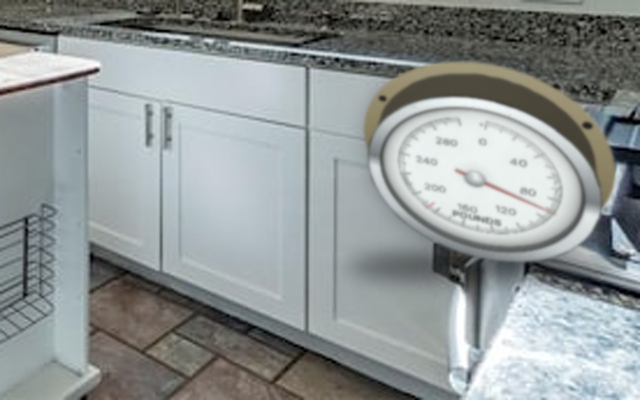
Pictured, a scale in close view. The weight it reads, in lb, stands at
90 lb
